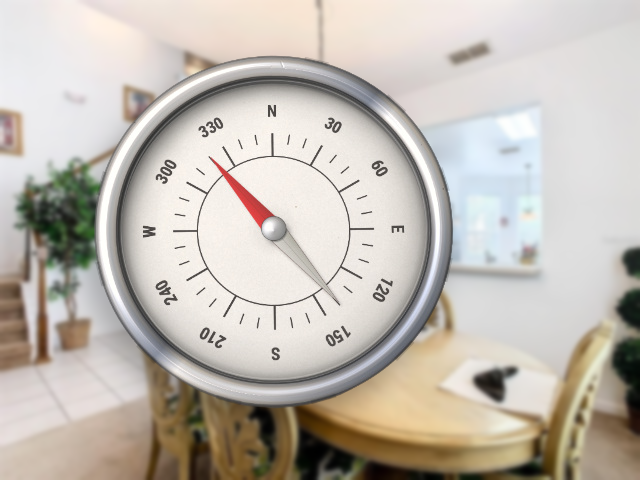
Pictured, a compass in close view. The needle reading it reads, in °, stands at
320 °
